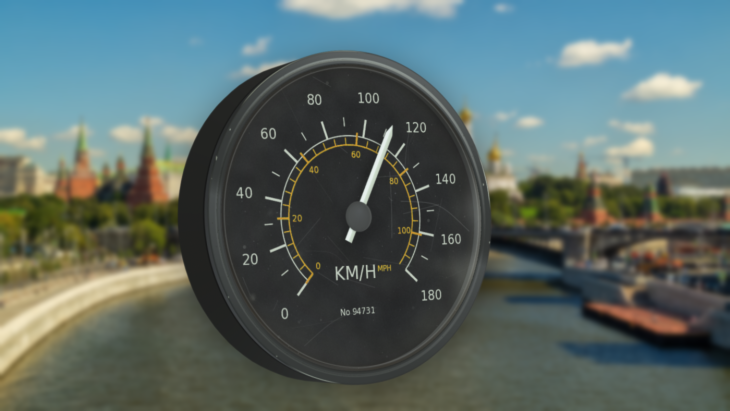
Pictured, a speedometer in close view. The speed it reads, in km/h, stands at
110 km/h
